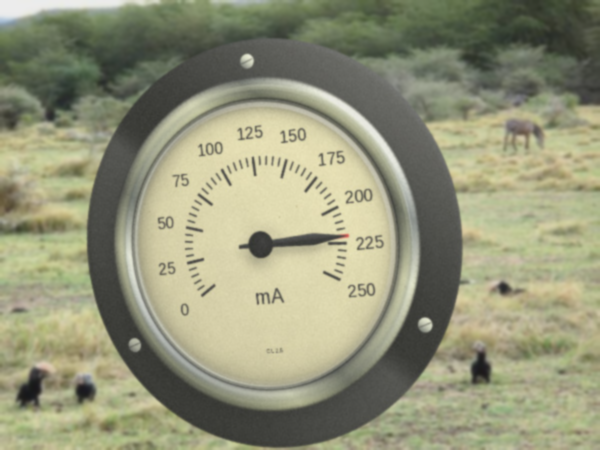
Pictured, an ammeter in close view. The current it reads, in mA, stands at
220 mA
